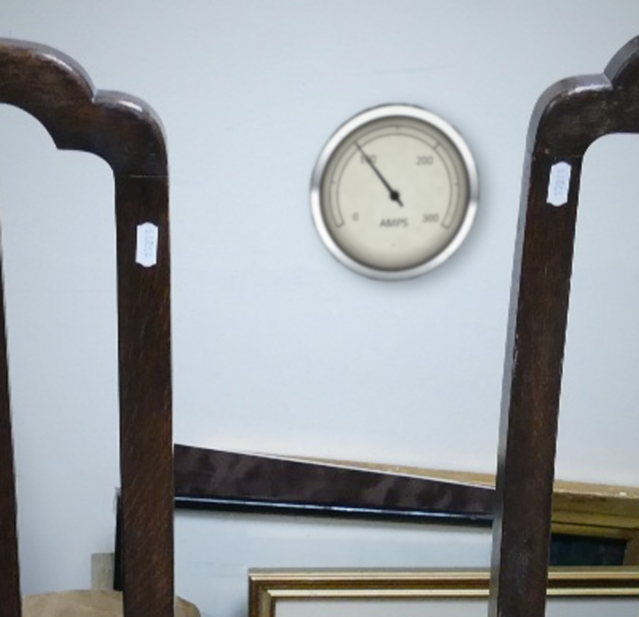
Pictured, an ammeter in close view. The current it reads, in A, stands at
100 A
